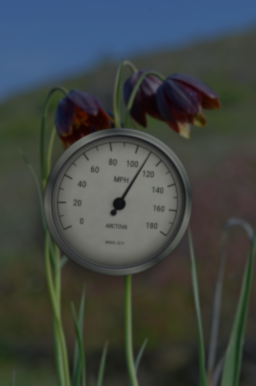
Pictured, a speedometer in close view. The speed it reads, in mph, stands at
110 mph
